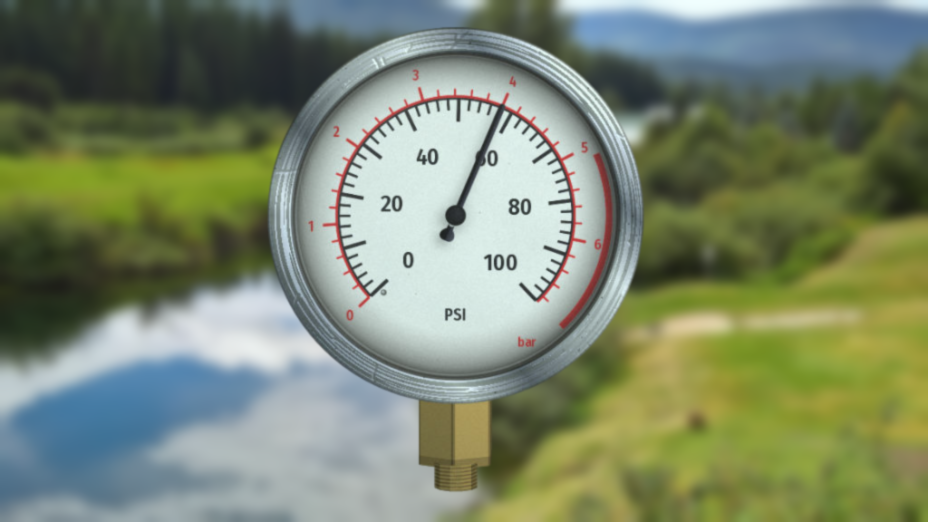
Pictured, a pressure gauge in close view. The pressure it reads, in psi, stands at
58 psi
